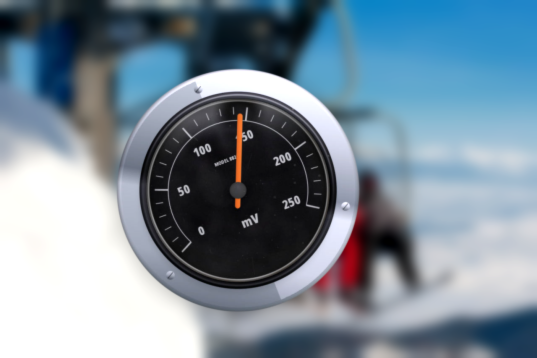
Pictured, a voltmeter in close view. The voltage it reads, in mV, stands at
145 mV
